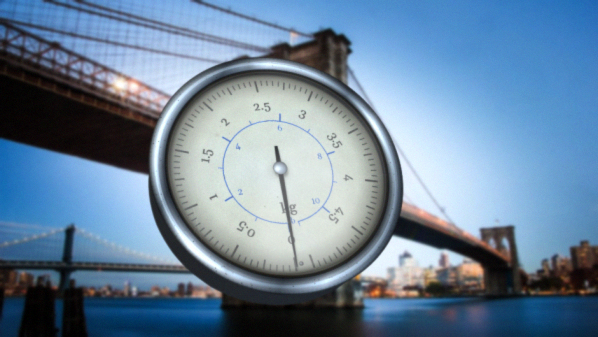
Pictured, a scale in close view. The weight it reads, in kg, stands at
0 kg
